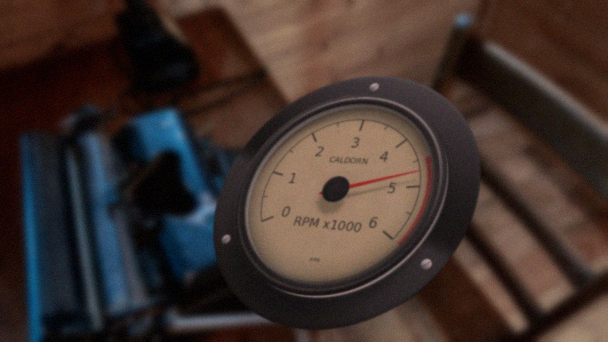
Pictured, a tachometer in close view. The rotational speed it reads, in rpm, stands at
4750 rpm
